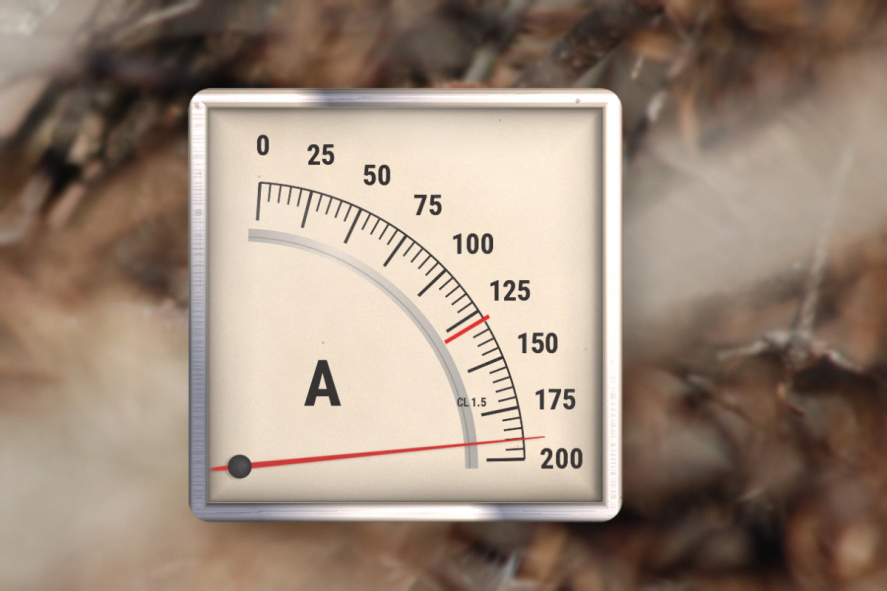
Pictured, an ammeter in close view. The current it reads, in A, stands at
190 A
